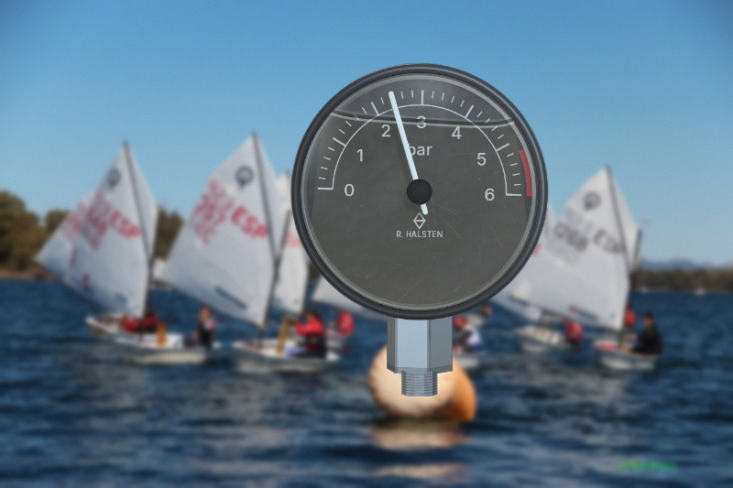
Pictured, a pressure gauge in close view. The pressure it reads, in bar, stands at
2.4 bar
